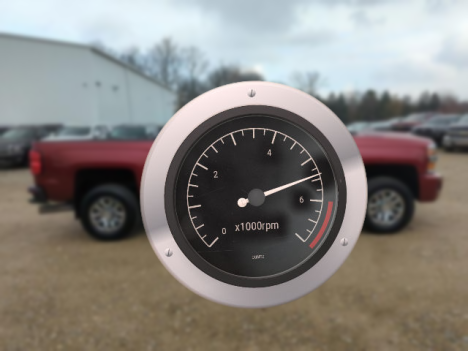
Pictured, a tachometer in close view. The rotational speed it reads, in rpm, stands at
5375 rpm
